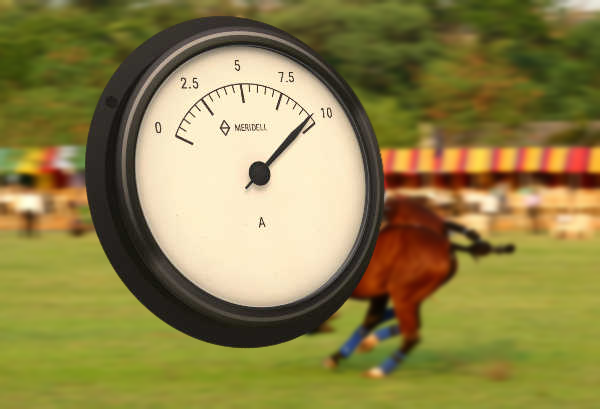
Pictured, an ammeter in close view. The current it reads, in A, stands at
9.5 A
